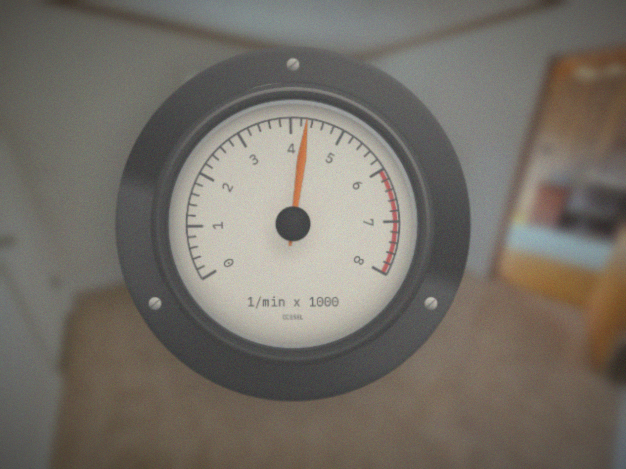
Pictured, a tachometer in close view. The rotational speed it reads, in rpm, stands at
4300 rpm
